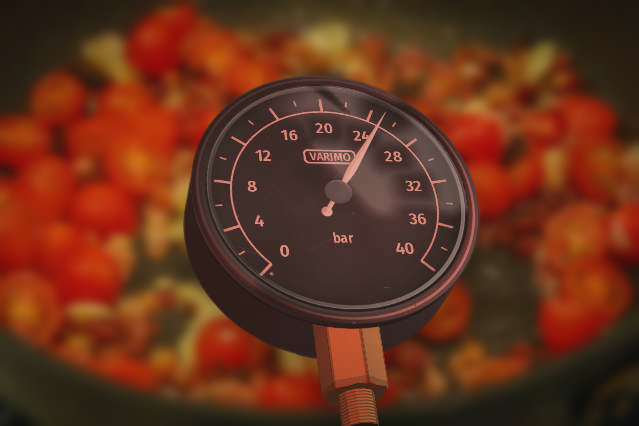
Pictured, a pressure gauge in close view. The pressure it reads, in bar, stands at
25 bar
